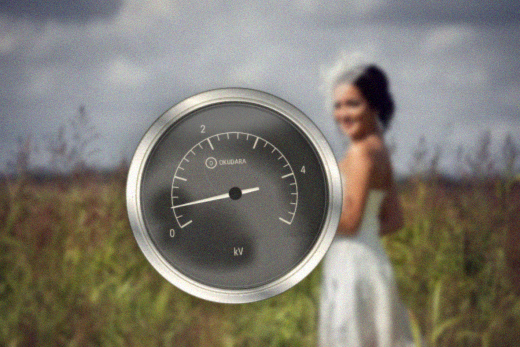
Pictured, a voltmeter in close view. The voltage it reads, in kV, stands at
0.4 kV
